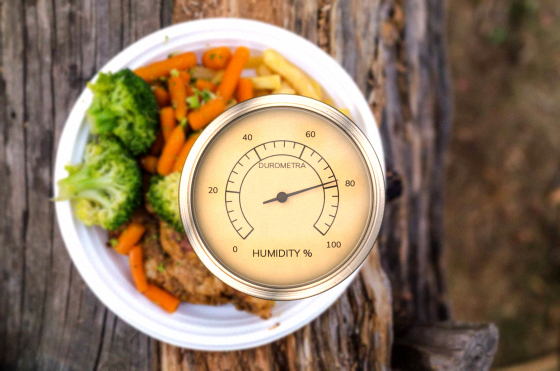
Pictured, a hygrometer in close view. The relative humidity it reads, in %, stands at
78 %
